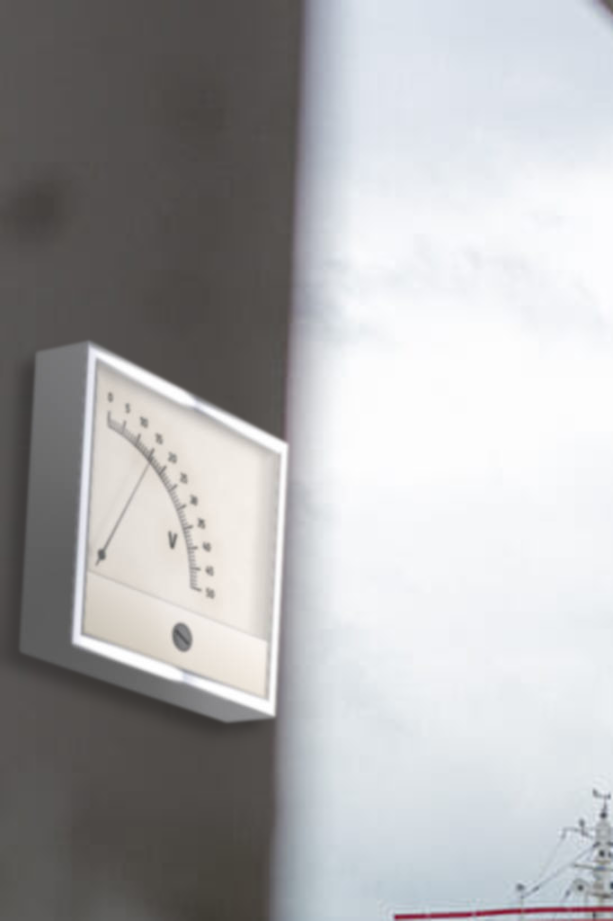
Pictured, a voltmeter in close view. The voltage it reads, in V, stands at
15 V
